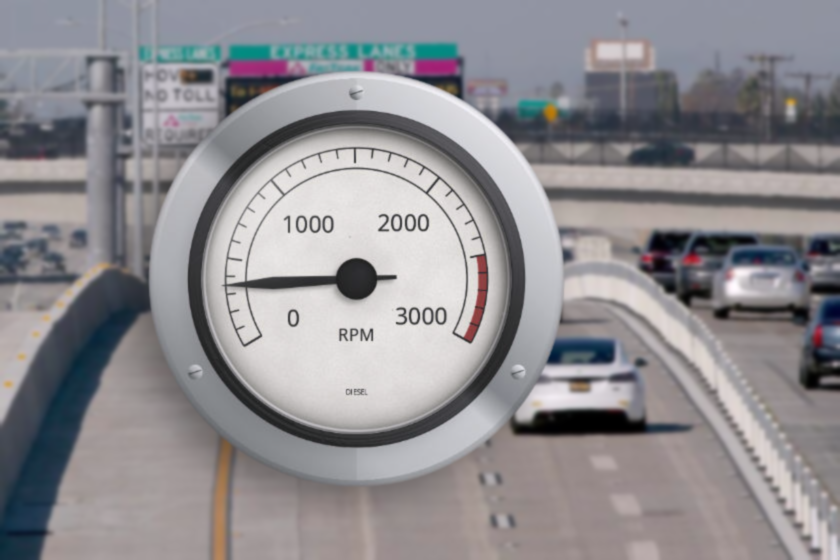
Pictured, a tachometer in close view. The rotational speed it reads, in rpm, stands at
350 rpm
